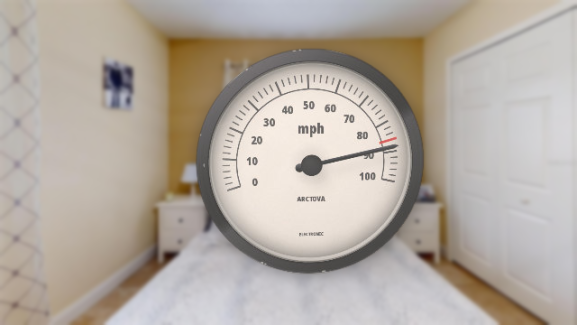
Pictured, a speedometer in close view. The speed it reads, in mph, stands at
88 mph
